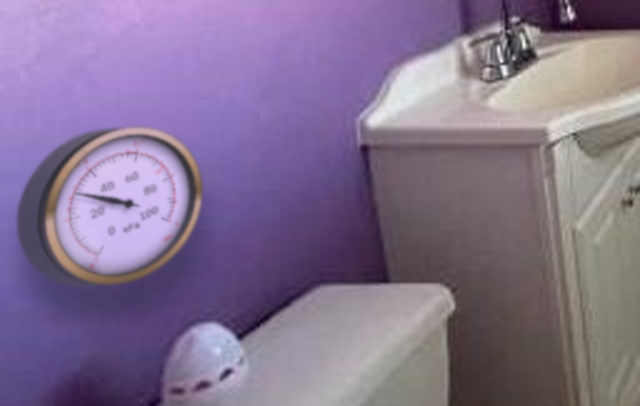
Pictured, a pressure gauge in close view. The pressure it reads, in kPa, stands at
30 kPa
